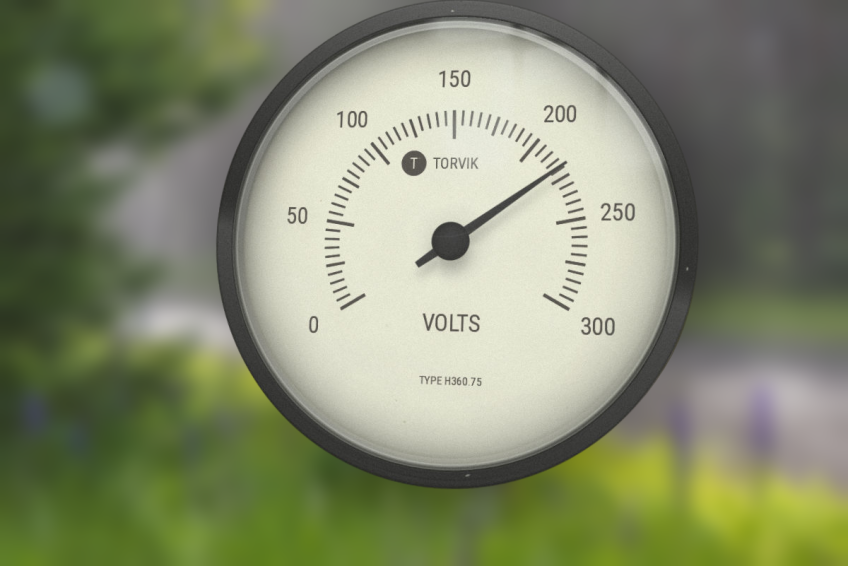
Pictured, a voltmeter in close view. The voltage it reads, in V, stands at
220 V
